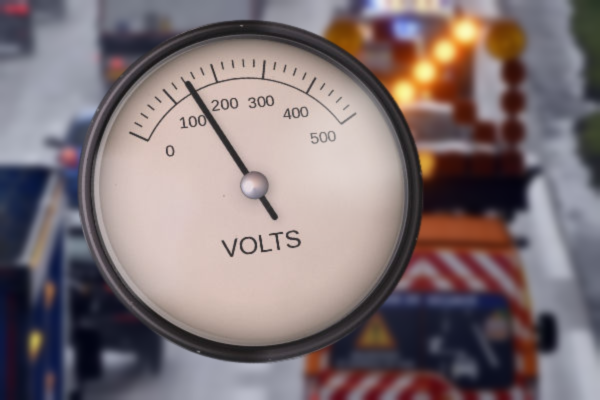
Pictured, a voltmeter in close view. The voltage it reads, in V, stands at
140 V
